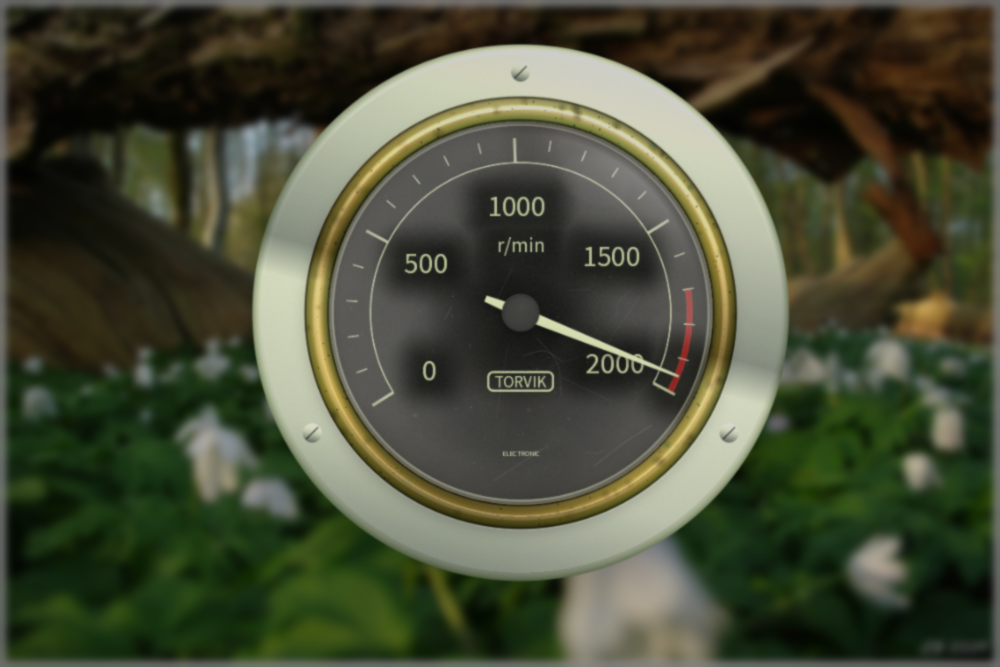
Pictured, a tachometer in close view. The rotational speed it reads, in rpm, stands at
1950 rpm
